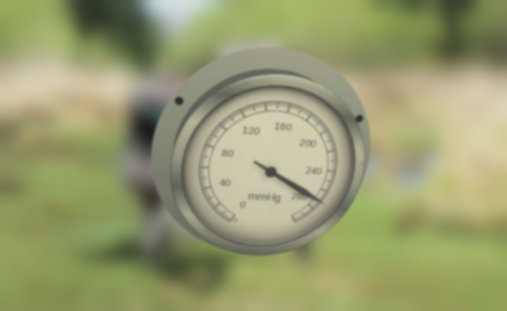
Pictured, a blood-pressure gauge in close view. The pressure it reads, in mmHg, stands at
270 mmHg
